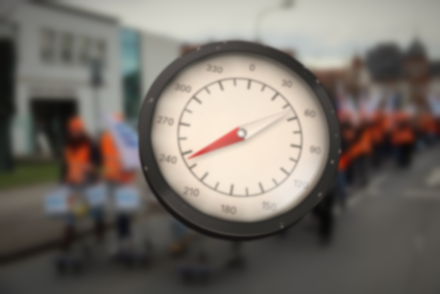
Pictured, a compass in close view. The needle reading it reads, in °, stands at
232.5 °
